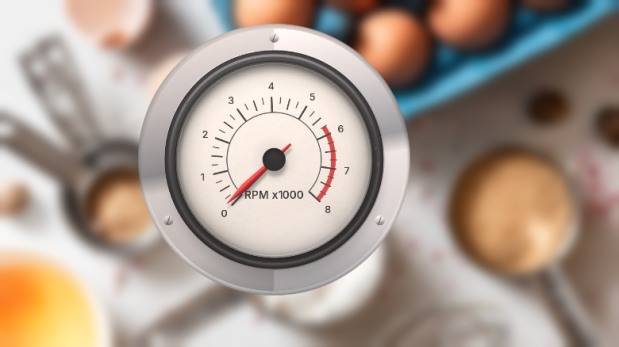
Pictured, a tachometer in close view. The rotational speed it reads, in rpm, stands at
125 rpm
